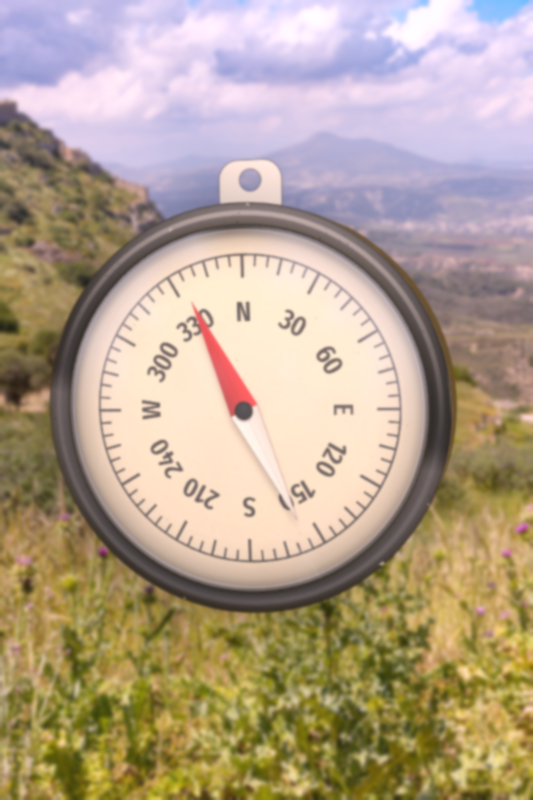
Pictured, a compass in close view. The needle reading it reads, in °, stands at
335 °
